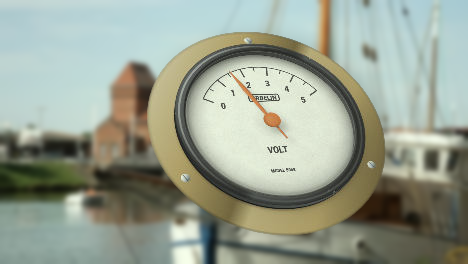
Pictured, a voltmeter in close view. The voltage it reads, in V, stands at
1.5 V
